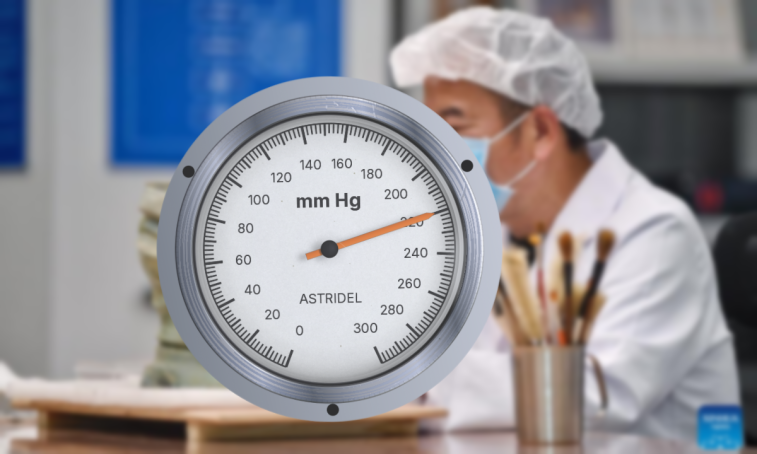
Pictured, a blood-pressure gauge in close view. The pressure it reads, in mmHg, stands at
220 mmHg
